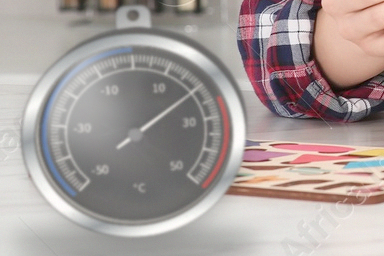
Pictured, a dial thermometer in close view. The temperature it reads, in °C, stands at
20 °C
